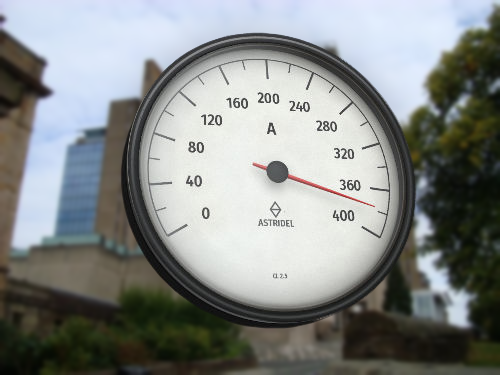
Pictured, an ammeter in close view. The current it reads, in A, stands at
380 A
